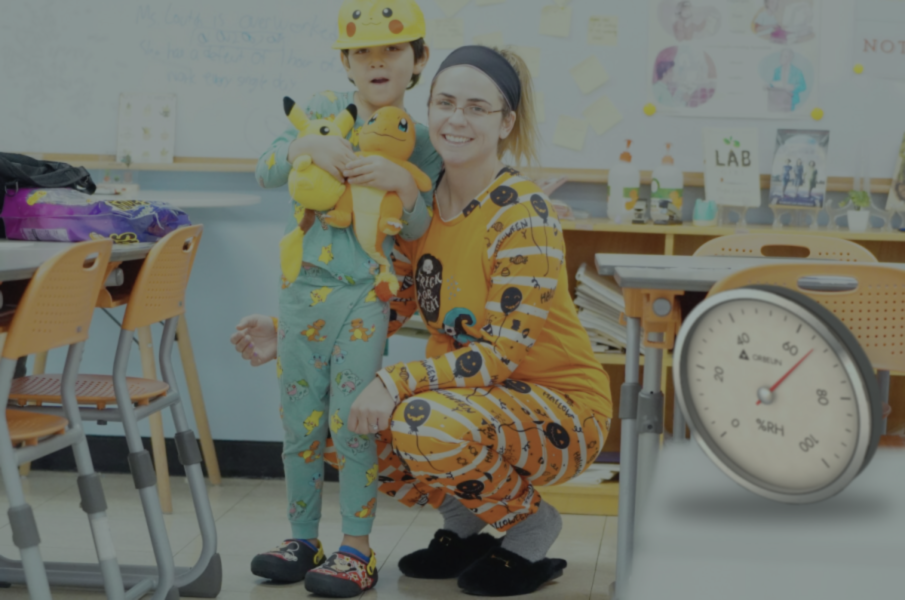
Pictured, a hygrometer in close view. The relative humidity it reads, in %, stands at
66 %
